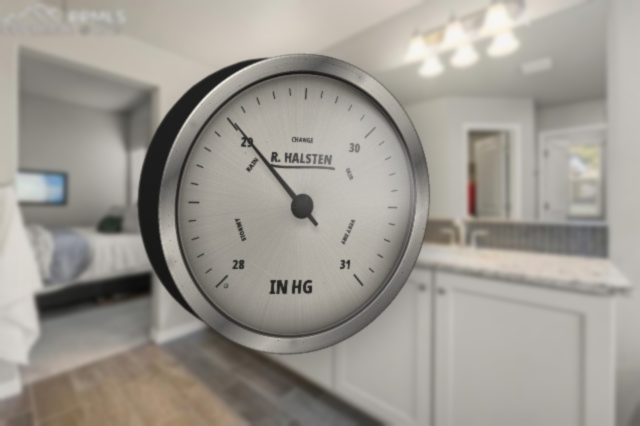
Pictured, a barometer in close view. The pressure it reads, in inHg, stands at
29 inHg
